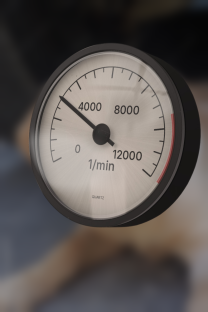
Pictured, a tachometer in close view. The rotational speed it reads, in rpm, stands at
3000 rpm
